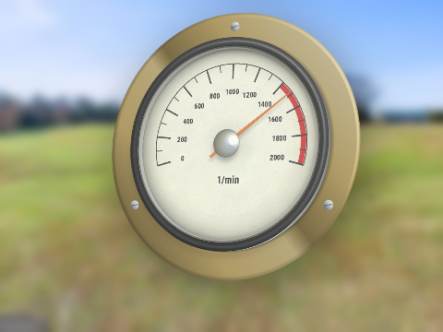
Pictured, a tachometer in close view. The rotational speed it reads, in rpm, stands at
1500 rpm
